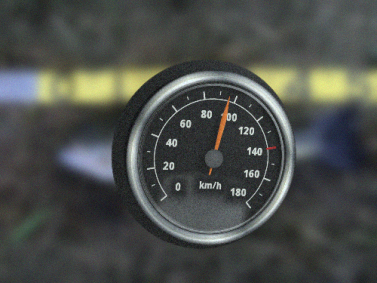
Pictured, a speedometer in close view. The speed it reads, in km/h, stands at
95 km/h
